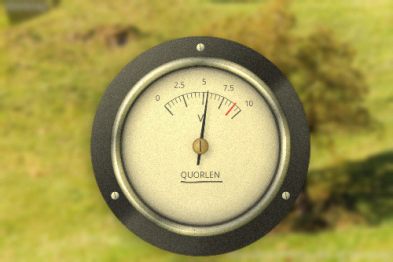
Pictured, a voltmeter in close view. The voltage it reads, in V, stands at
5.5 V
